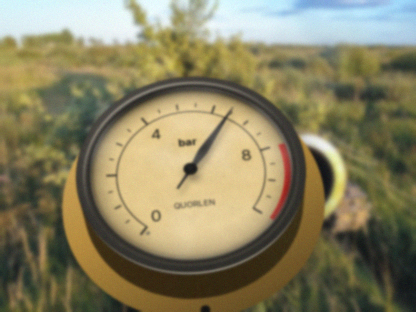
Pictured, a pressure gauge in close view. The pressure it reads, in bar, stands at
6.5 bar
